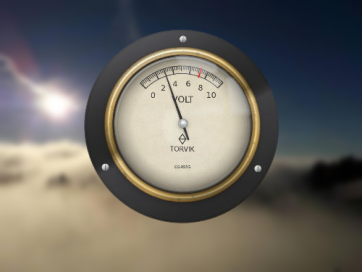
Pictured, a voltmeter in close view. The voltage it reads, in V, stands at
3 V
